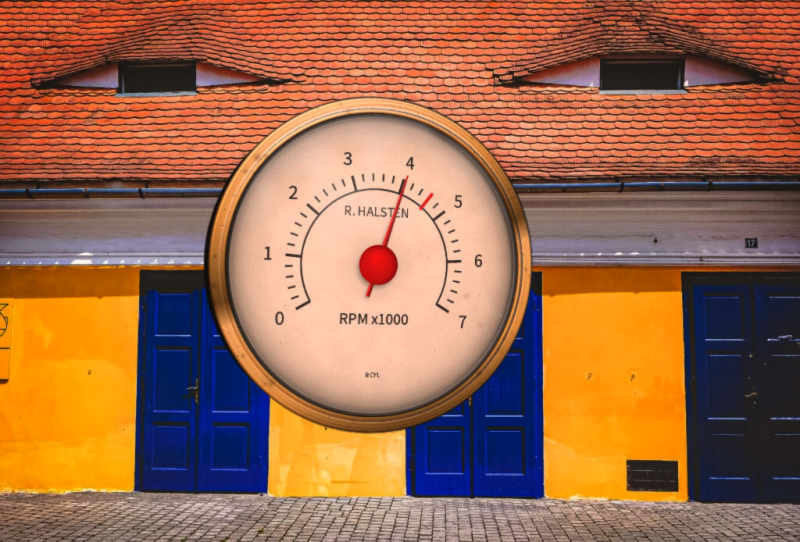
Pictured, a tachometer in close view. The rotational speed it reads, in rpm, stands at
4000 rpm
